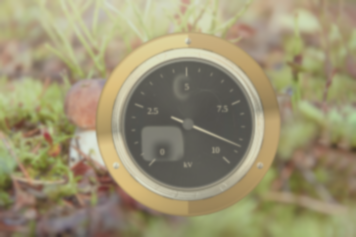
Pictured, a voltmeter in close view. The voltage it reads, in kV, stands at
9.25 kV
